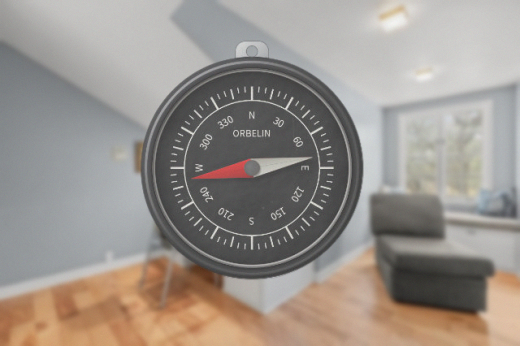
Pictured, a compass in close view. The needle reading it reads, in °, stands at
260 °
